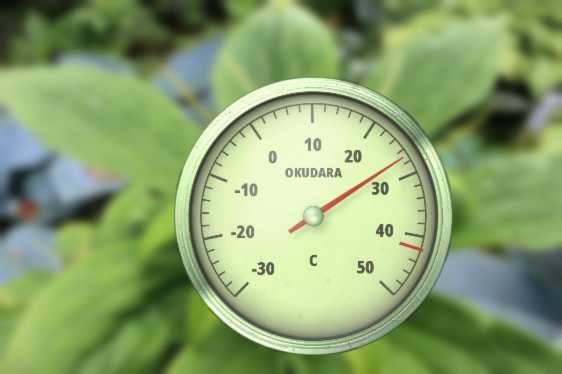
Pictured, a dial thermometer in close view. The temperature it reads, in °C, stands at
27 °C
